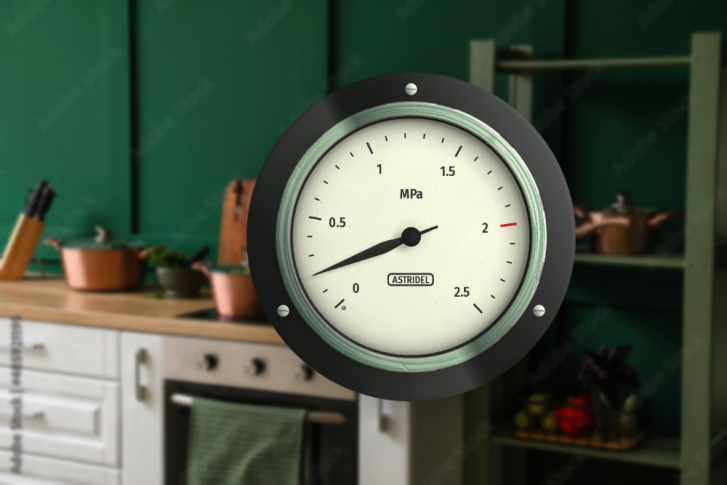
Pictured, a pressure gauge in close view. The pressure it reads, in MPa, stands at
0.2 MPa
